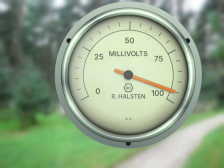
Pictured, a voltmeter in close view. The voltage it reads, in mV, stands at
95 mV
